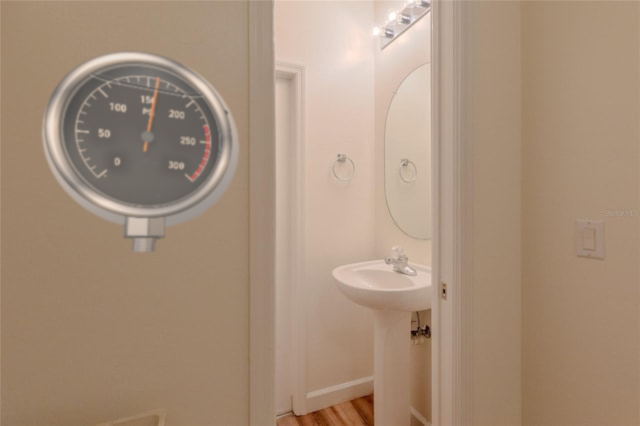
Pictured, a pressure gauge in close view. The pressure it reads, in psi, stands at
160 psi
